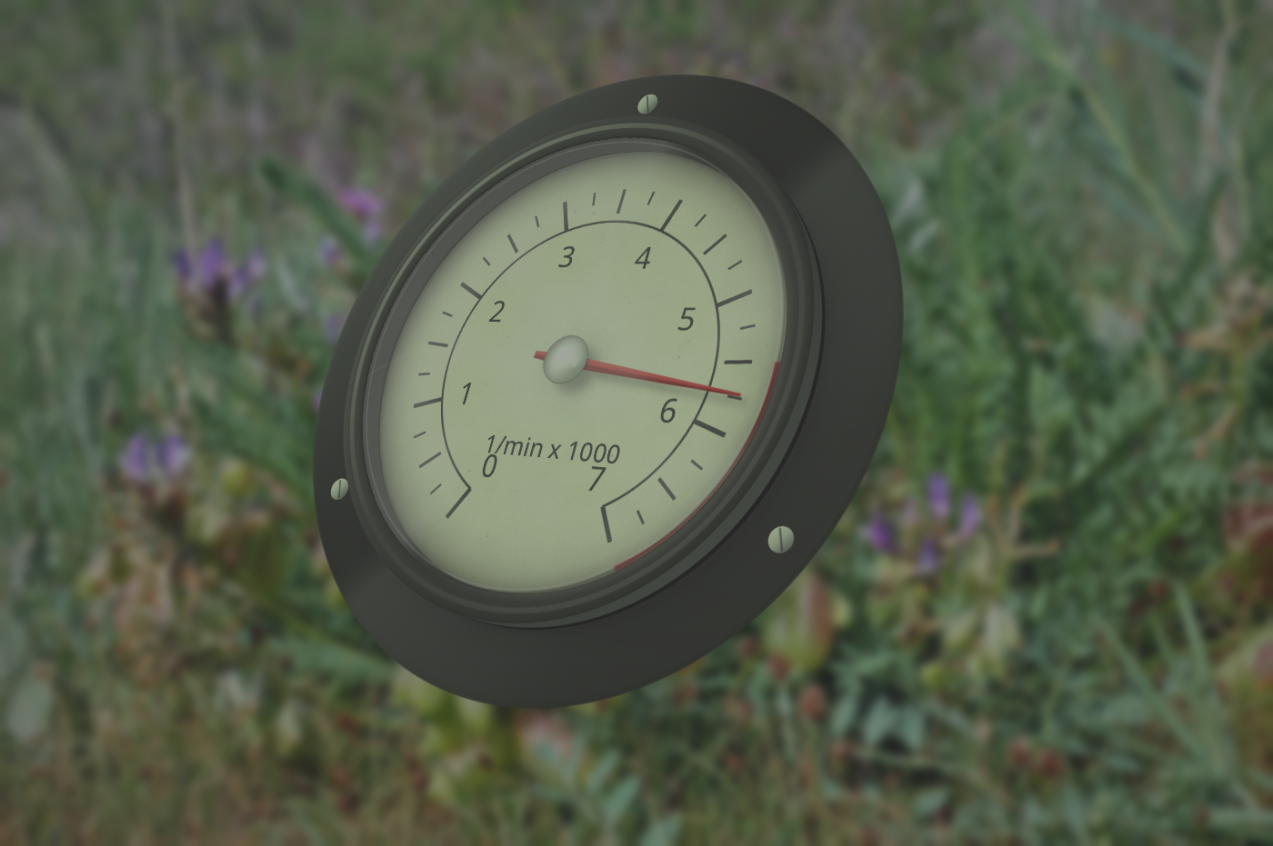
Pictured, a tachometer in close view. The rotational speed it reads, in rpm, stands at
5750 rpm
